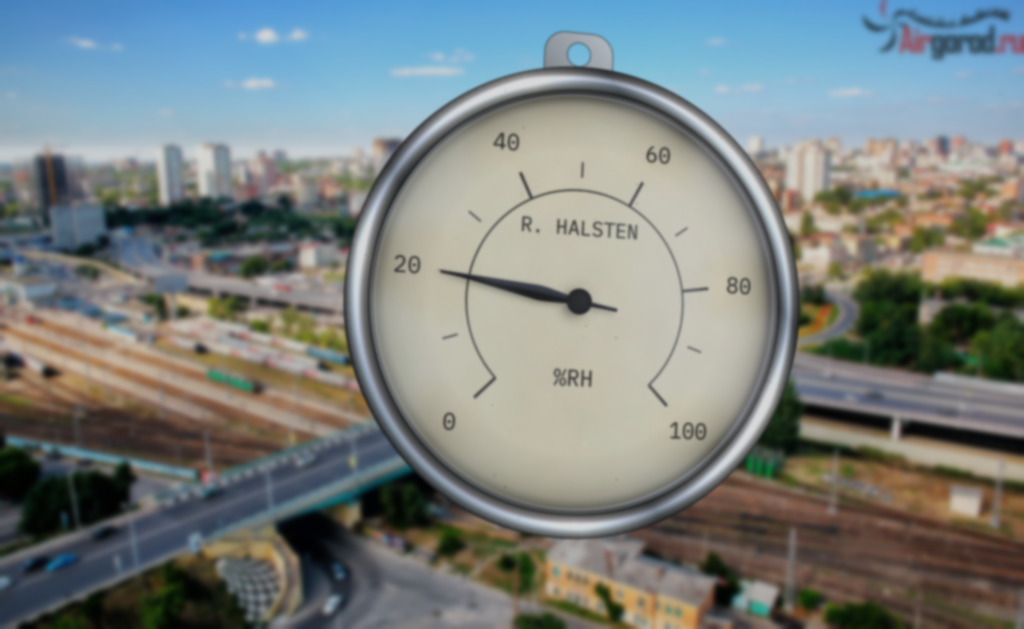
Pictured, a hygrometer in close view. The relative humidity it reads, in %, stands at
20 %
